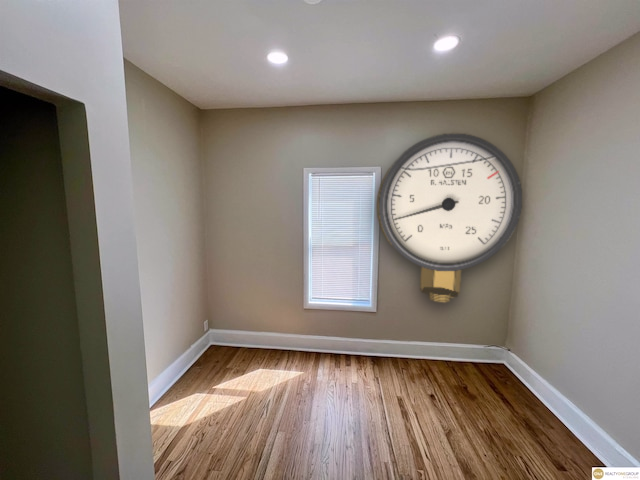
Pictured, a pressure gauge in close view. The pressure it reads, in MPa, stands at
2.5 MPa
